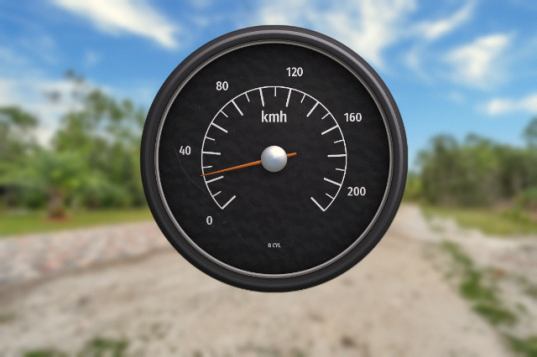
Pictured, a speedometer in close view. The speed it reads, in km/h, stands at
25 km/h
